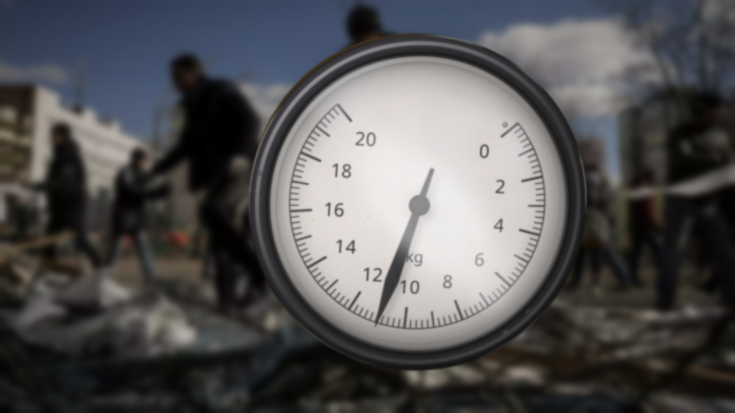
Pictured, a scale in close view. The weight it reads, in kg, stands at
11 kg
